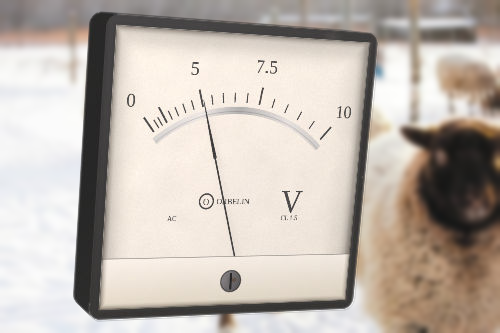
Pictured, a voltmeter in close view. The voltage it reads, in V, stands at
5 V
